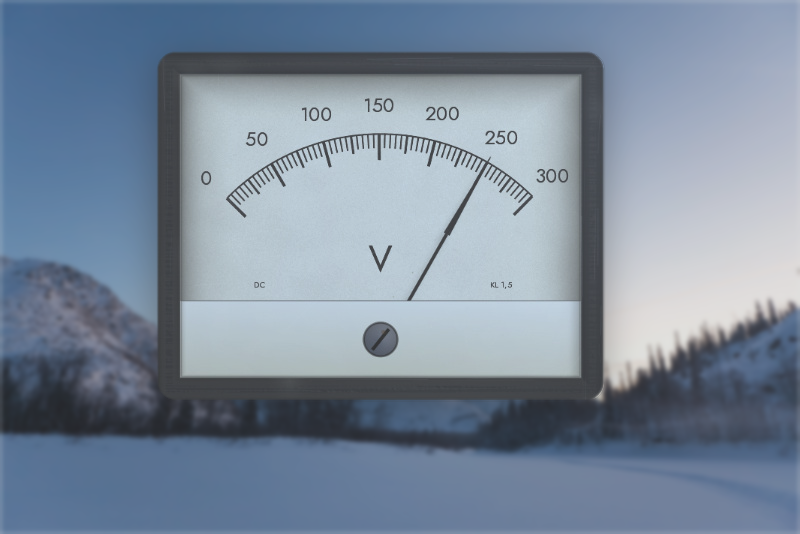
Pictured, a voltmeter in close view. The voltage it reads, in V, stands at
250 V
